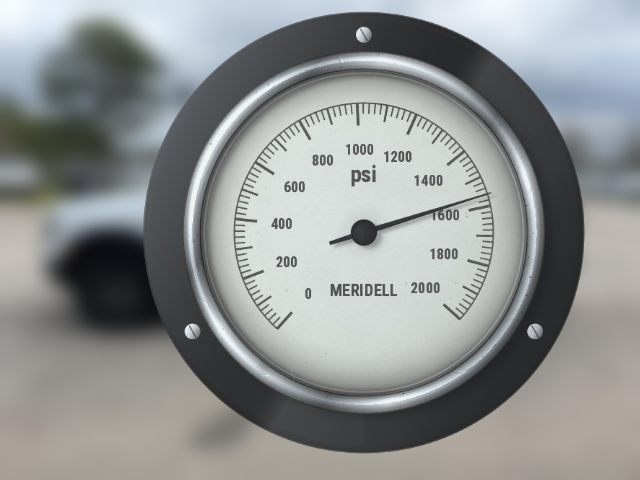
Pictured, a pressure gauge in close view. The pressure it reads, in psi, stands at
1560 psi
